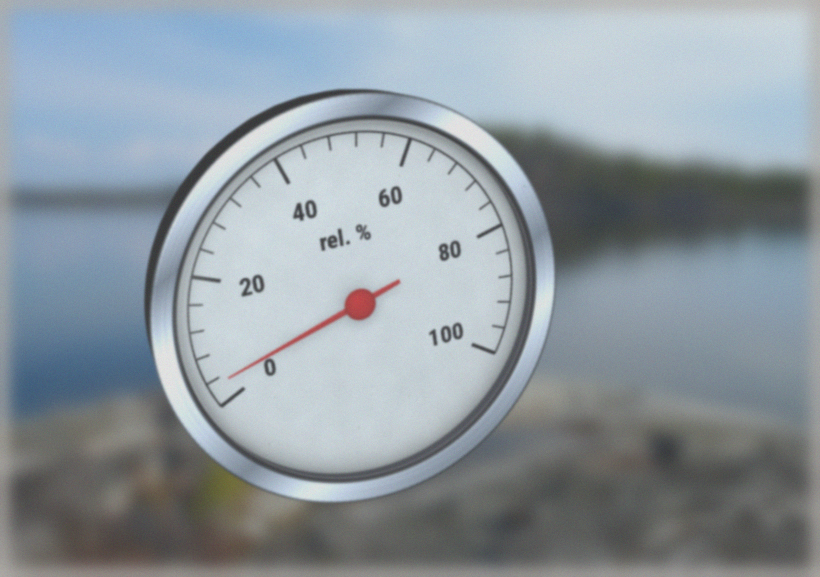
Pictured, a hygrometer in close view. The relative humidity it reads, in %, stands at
4 %
